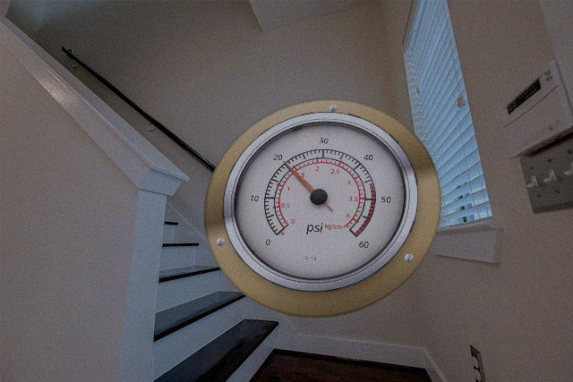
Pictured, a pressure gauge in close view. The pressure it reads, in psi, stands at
20 psi
